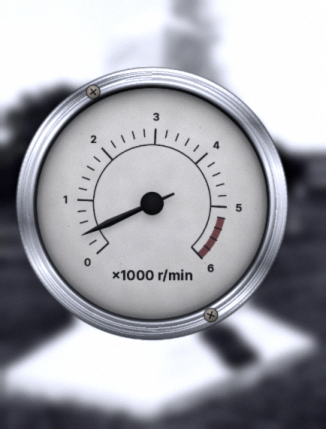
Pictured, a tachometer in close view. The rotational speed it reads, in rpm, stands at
400 rpm
